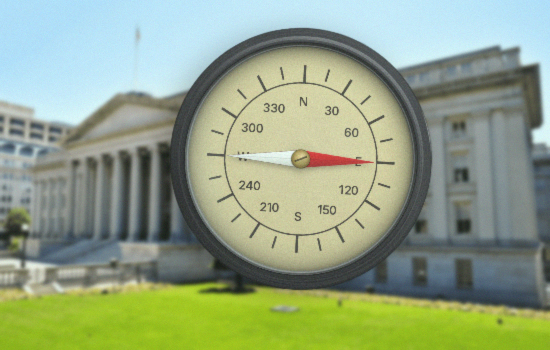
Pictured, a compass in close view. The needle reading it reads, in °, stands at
90 °
